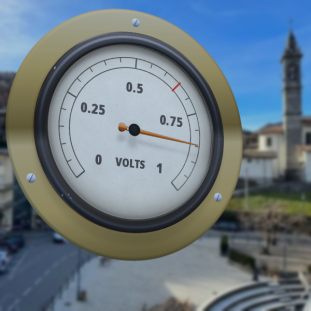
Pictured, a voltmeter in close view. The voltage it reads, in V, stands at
0.85 V
